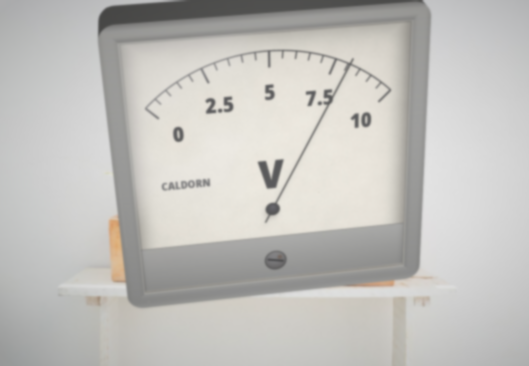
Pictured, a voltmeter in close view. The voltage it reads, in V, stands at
8 V
